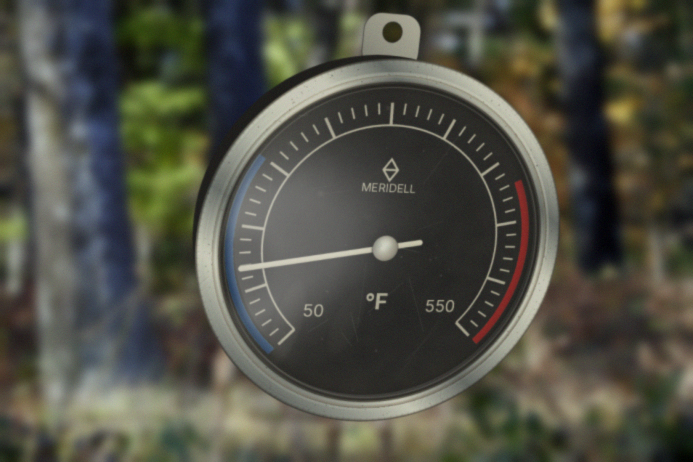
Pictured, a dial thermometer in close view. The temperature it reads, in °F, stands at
120 °F
